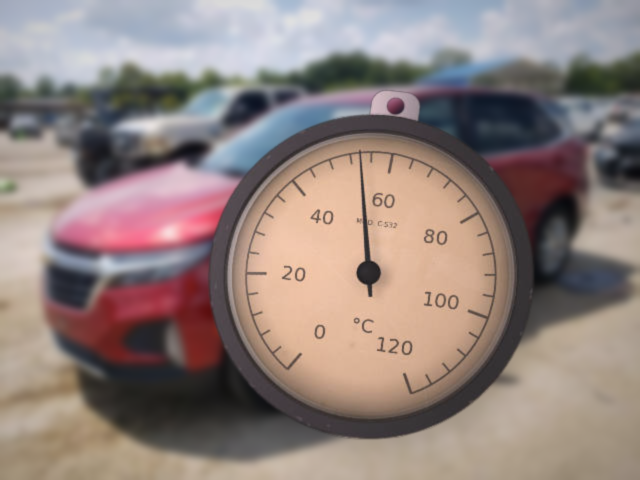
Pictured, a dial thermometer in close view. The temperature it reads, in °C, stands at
54 °C
